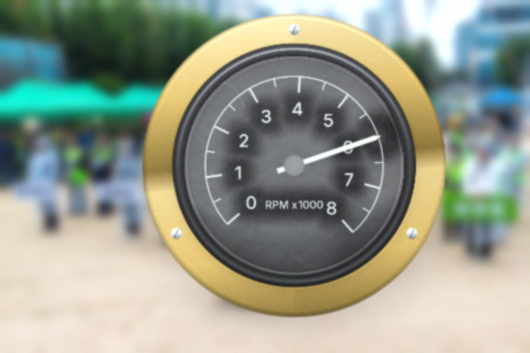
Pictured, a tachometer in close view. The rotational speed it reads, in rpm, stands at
6000 rpm
